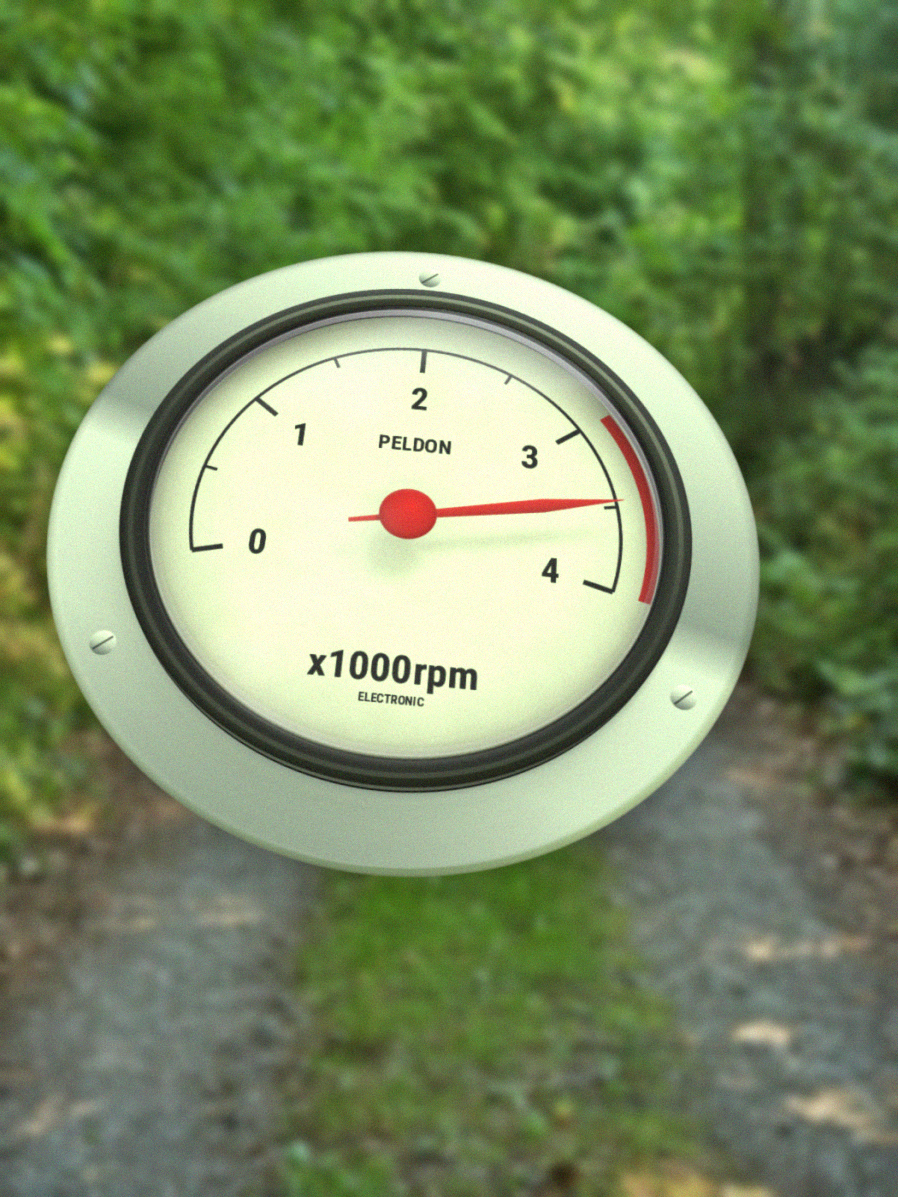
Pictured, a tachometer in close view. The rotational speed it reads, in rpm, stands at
3500 rpm
